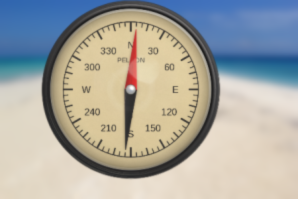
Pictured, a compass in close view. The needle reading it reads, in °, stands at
5 °
